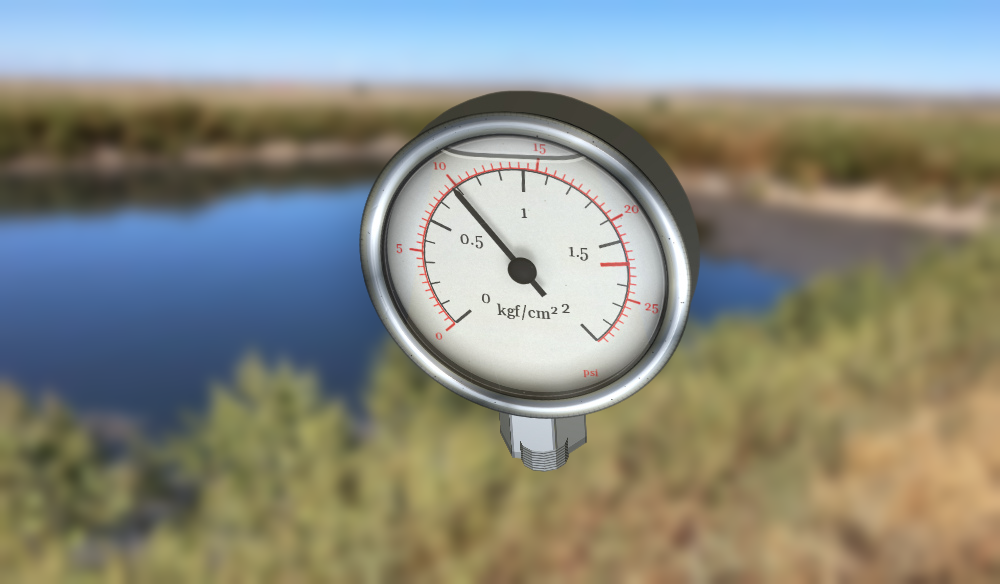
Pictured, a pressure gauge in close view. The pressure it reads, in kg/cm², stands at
0.7 kg/cm²
